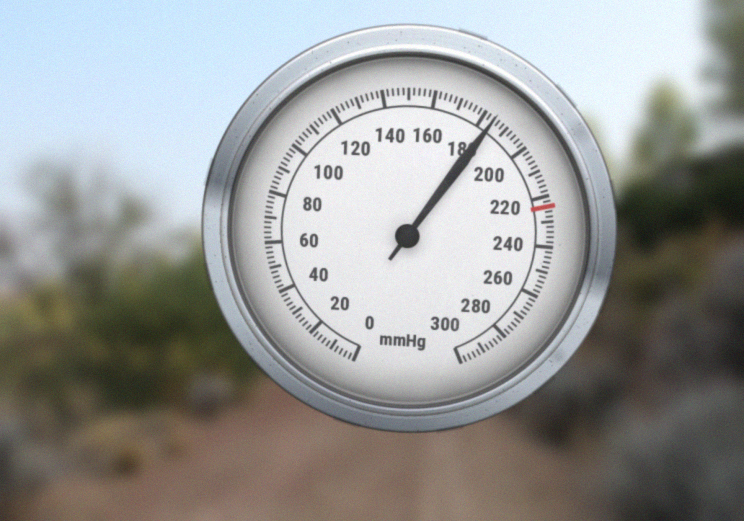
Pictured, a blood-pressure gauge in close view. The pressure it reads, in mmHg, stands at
184 mmHg
